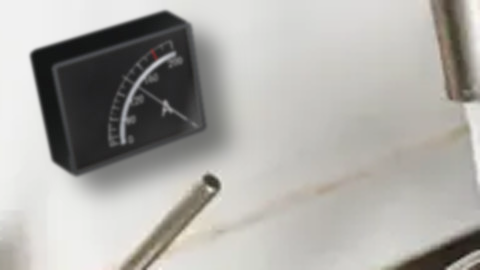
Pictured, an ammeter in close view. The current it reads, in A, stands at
140 A
